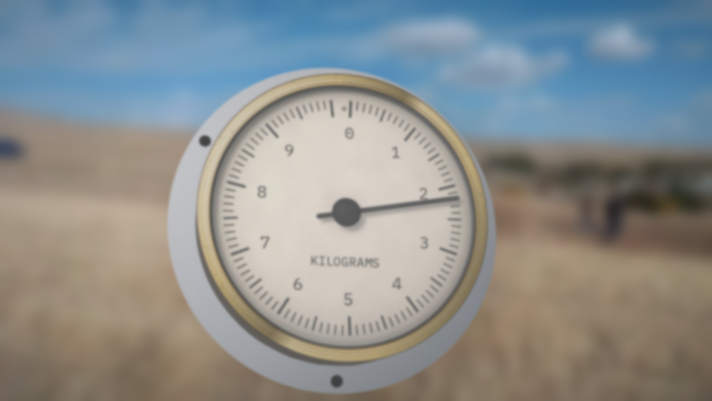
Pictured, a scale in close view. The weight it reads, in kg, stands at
2.2 kg
